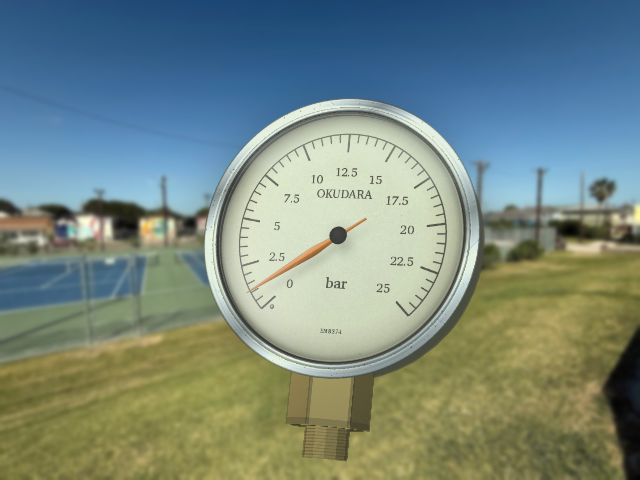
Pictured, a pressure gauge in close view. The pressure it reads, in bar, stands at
1 bar
